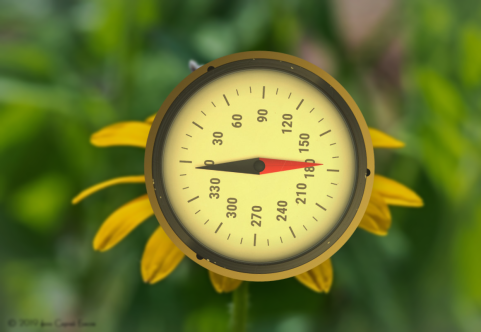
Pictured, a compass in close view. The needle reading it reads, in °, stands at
175 °
